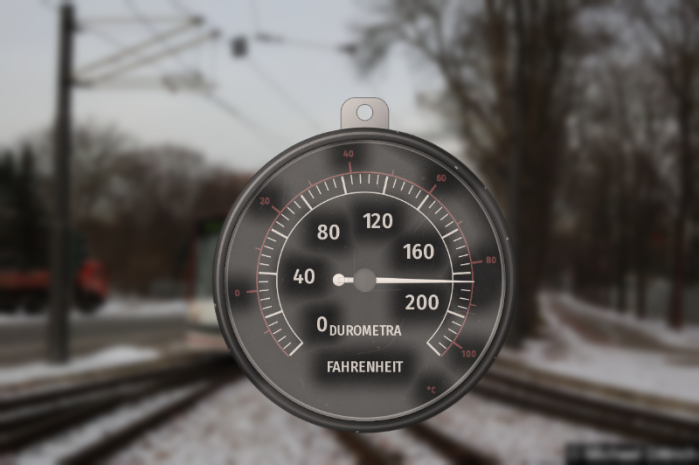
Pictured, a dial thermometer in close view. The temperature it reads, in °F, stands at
184 °F
